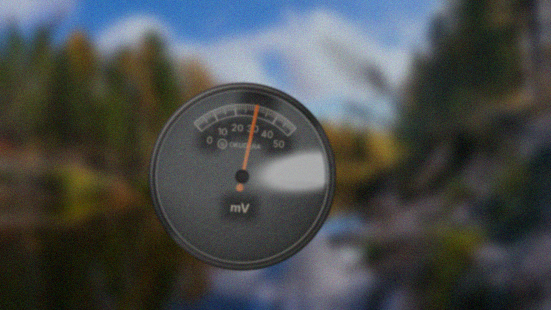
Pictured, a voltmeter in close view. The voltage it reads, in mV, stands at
30 mV
